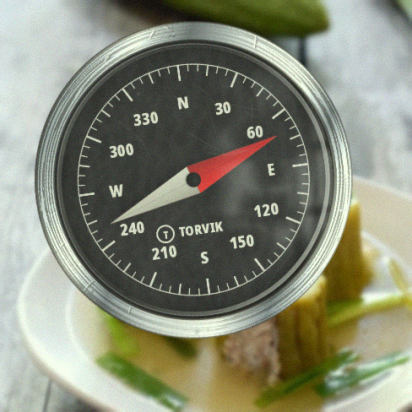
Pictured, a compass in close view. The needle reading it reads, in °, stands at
70 °
